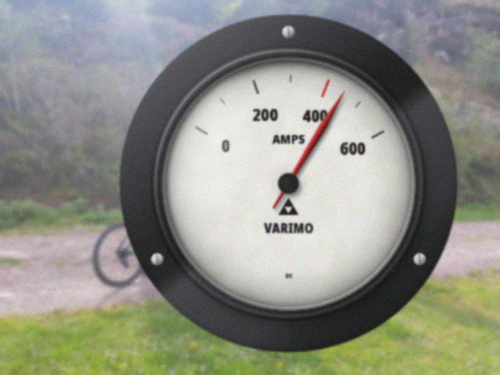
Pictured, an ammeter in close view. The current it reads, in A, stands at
450 A
